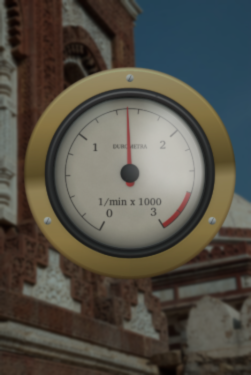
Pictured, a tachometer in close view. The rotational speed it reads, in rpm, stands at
1500 rpm
